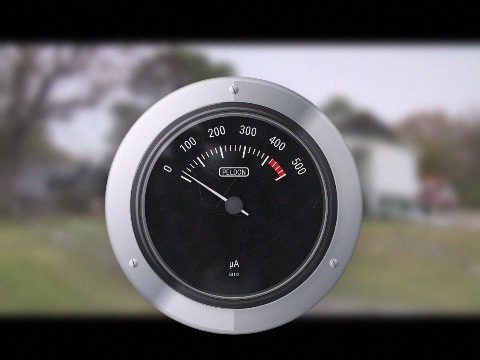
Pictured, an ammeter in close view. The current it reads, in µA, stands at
20 µA
